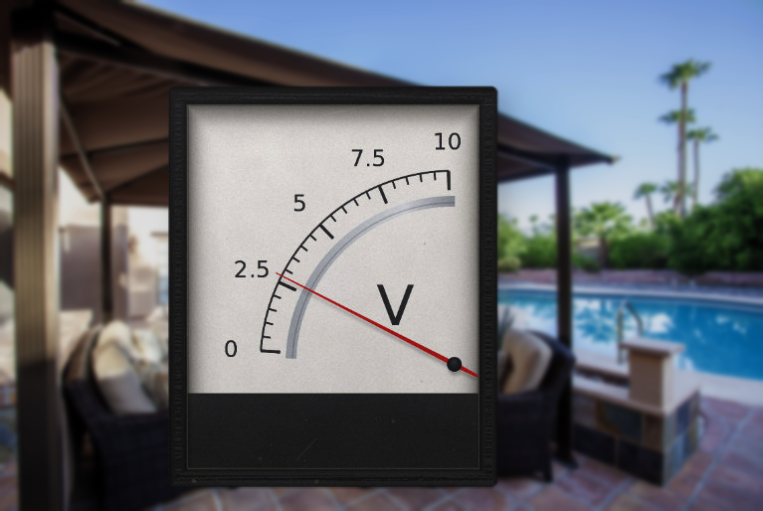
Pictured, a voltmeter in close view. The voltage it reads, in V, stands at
2.75 V
